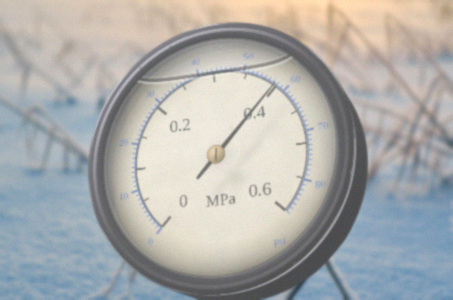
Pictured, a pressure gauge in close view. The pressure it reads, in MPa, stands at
0.4 MPa
